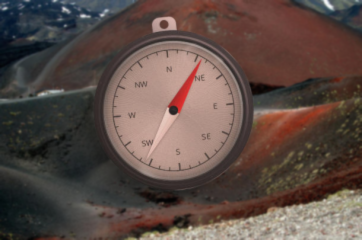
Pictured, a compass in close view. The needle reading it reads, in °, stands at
35 °
